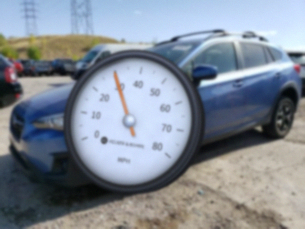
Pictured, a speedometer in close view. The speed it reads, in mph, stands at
30 mph
